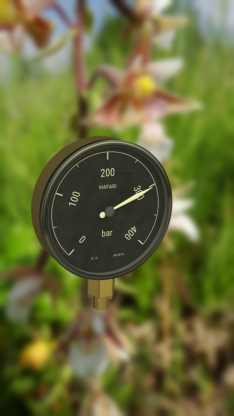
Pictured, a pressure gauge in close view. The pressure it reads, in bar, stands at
300 bar
